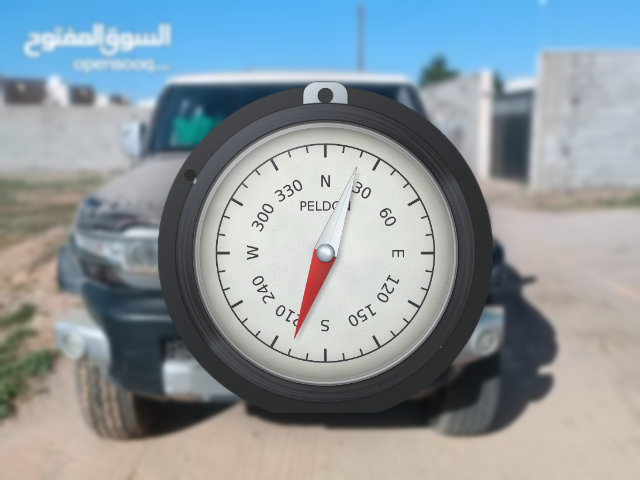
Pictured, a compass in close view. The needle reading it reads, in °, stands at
200 °
